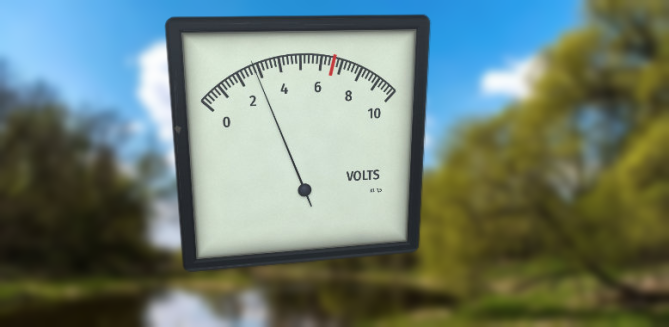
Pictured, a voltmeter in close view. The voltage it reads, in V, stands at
2.8 V
